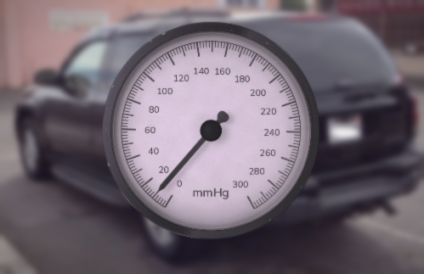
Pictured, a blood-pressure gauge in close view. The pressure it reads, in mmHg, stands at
10 mmHg
